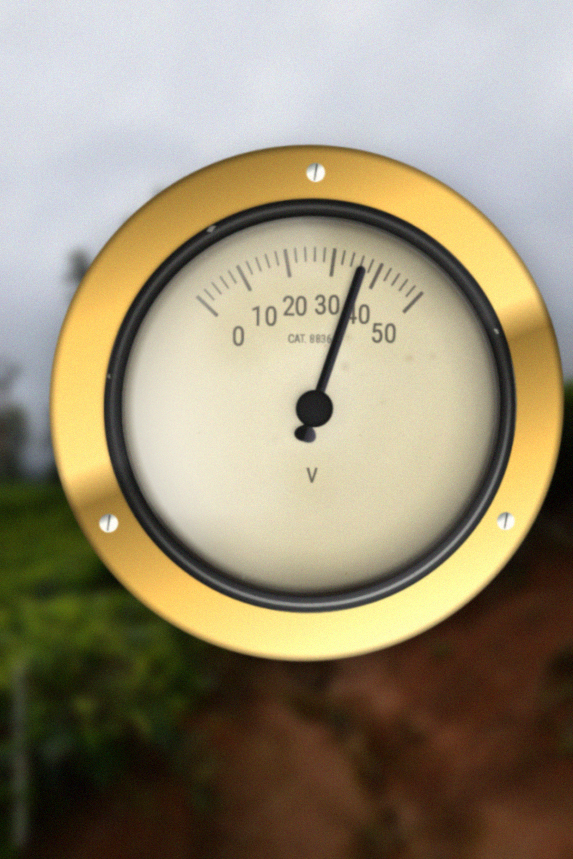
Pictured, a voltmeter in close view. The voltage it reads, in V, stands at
36 V
